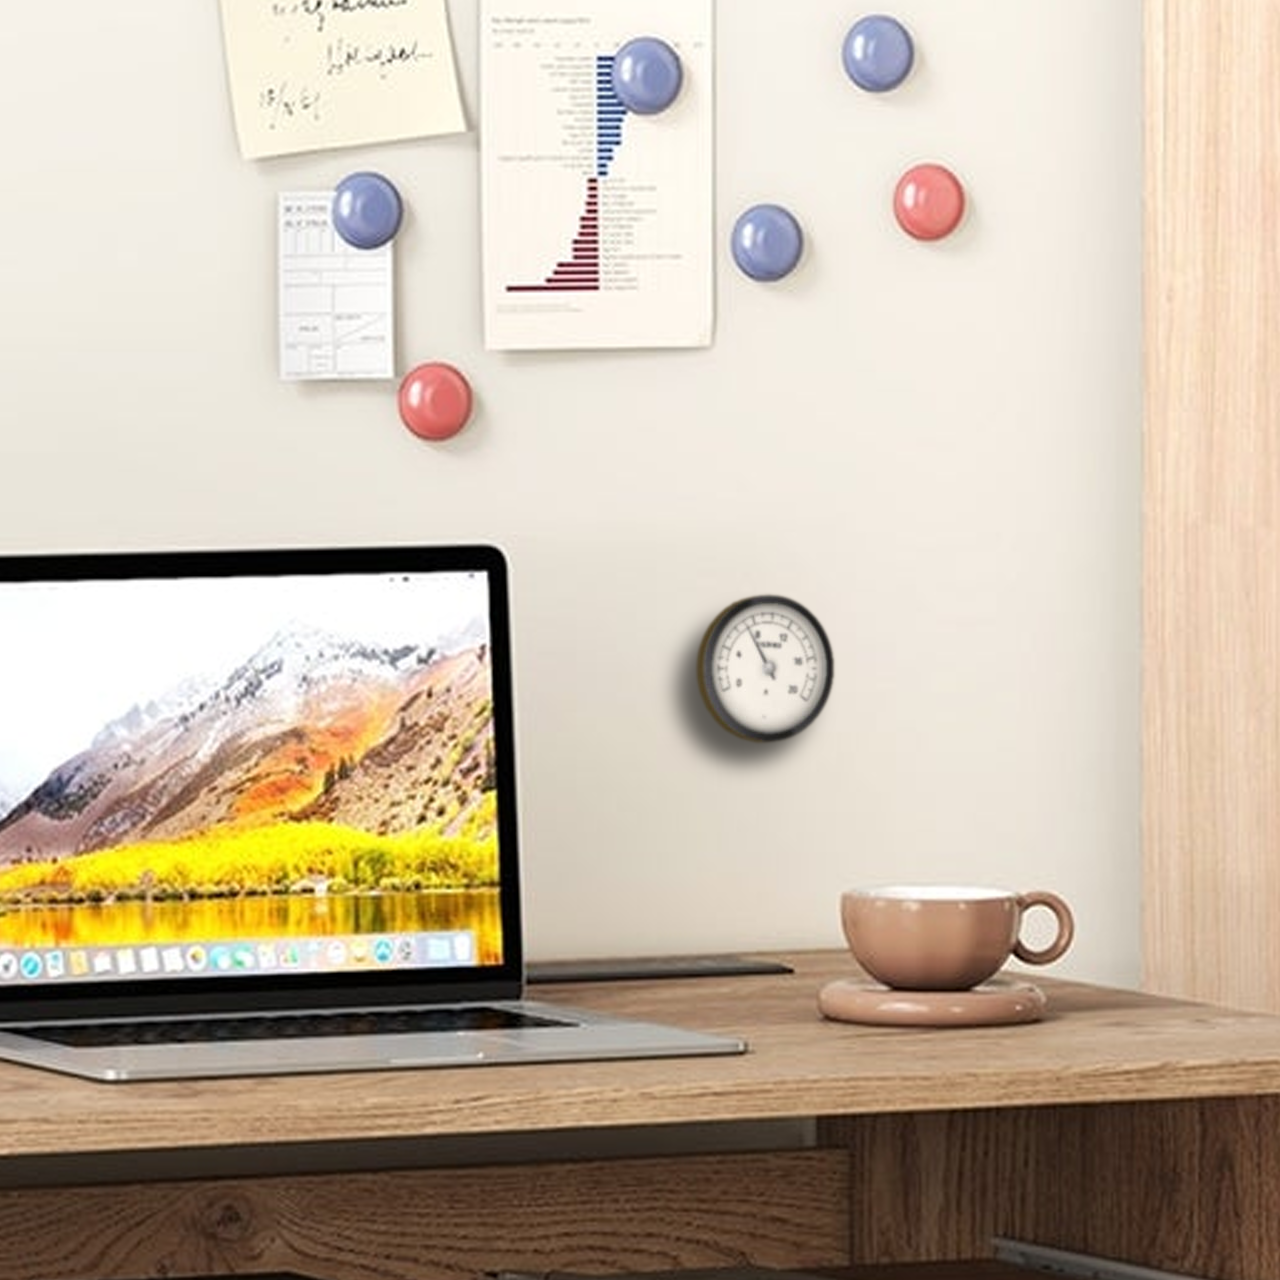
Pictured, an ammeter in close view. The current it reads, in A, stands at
7 A
